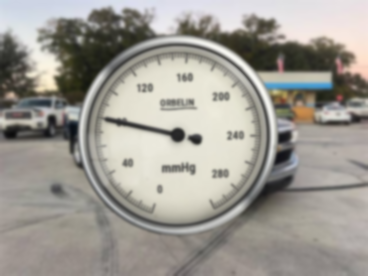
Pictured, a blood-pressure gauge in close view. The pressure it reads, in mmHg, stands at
80 mmHg
